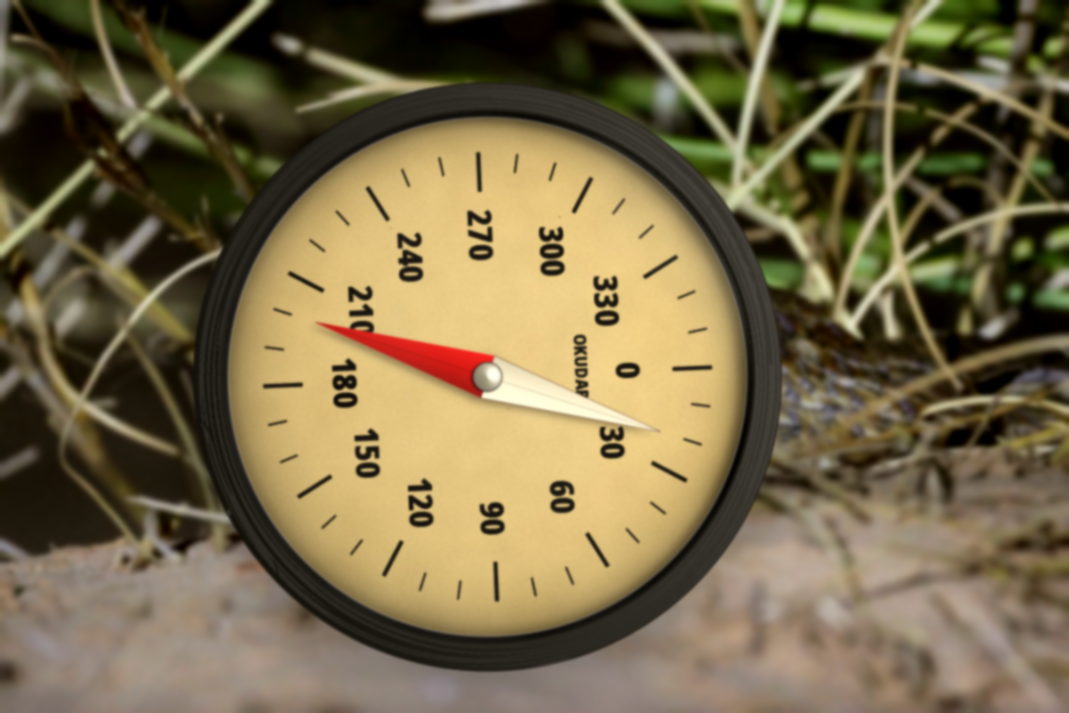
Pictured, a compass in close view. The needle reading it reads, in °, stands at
200 °
